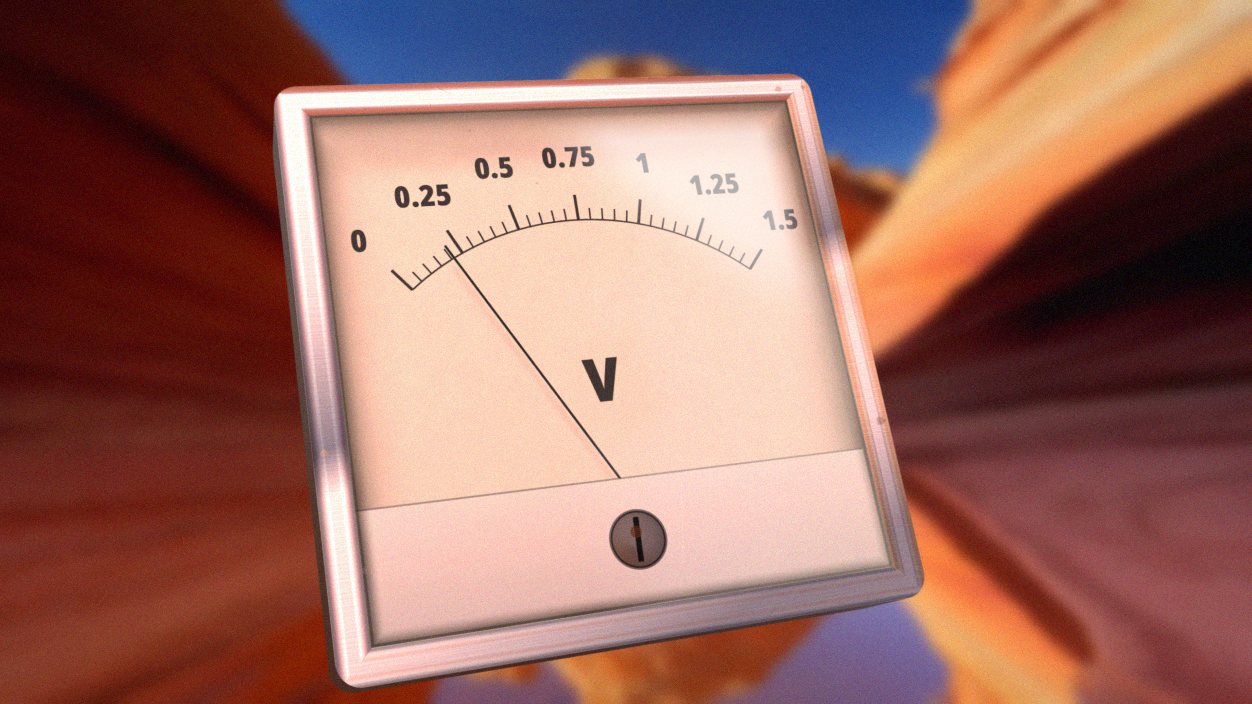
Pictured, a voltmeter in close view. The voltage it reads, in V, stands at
0.2 V
